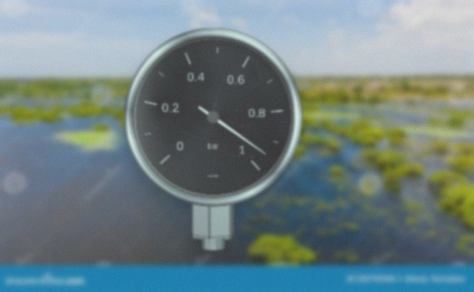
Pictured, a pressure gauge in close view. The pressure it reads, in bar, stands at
0.95 bar
